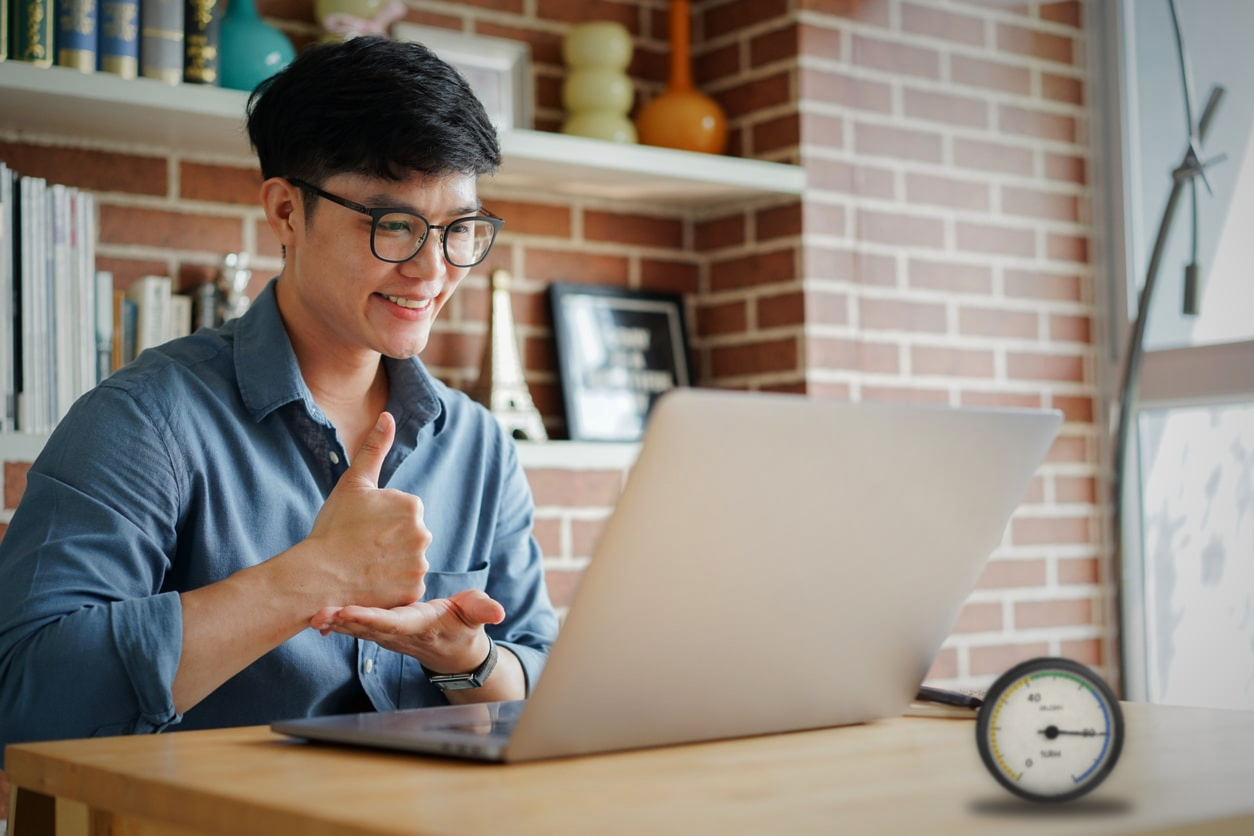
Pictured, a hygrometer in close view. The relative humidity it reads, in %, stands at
80 %
